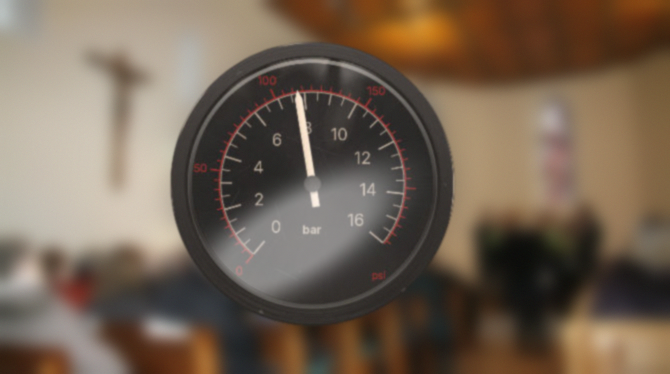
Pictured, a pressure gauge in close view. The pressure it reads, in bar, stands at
7.75 bar
